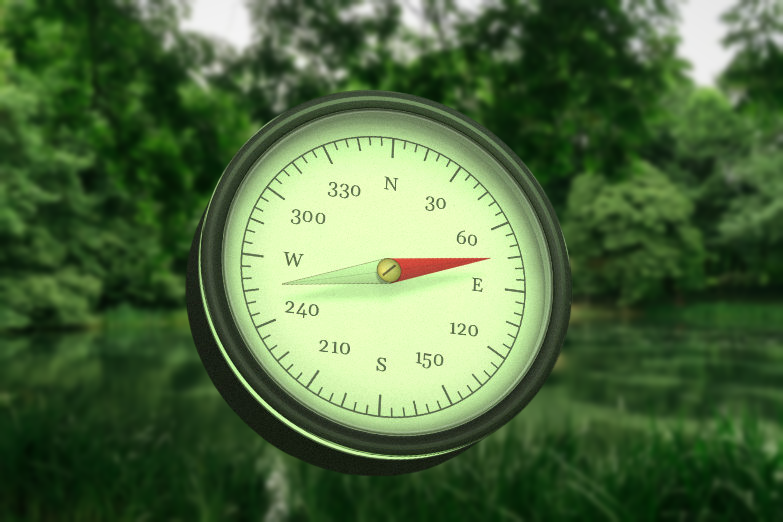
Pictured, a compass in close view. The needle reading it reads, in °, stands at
75 °
